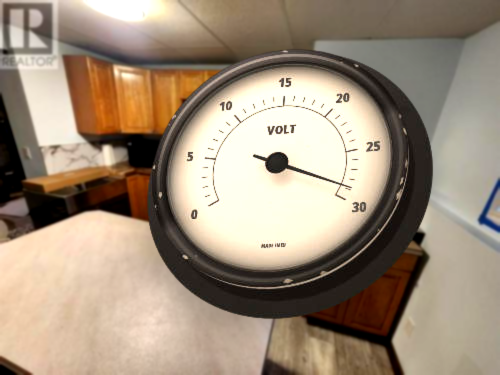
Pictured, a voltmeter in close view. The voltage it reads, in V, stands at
29 V
